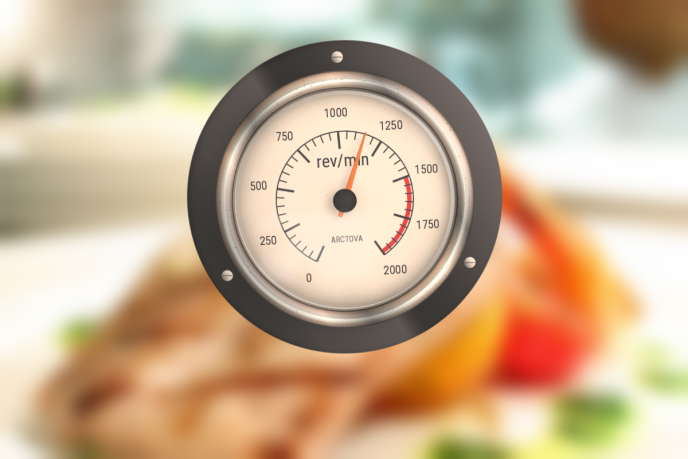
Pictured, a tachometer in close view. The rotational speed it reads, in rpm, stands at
1150 rpm
